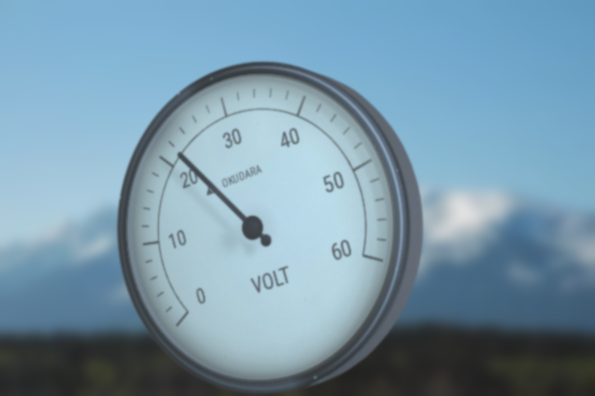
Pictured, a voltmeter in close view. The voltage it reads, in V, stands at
22 V
